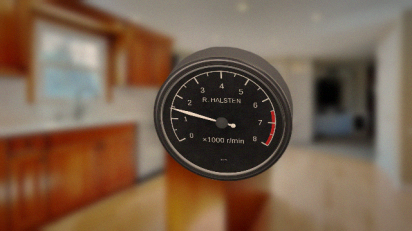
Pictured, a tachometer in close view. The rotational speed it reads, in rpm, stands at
1500 rpm
